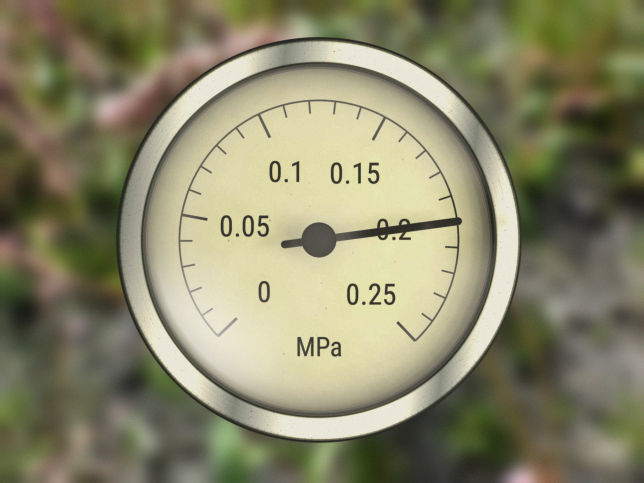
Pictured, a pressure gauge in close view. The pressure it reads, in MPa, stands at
0.2 MPa
